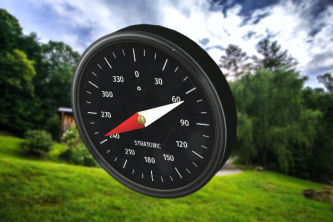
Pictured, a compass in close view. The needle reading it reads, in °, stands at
245 °
